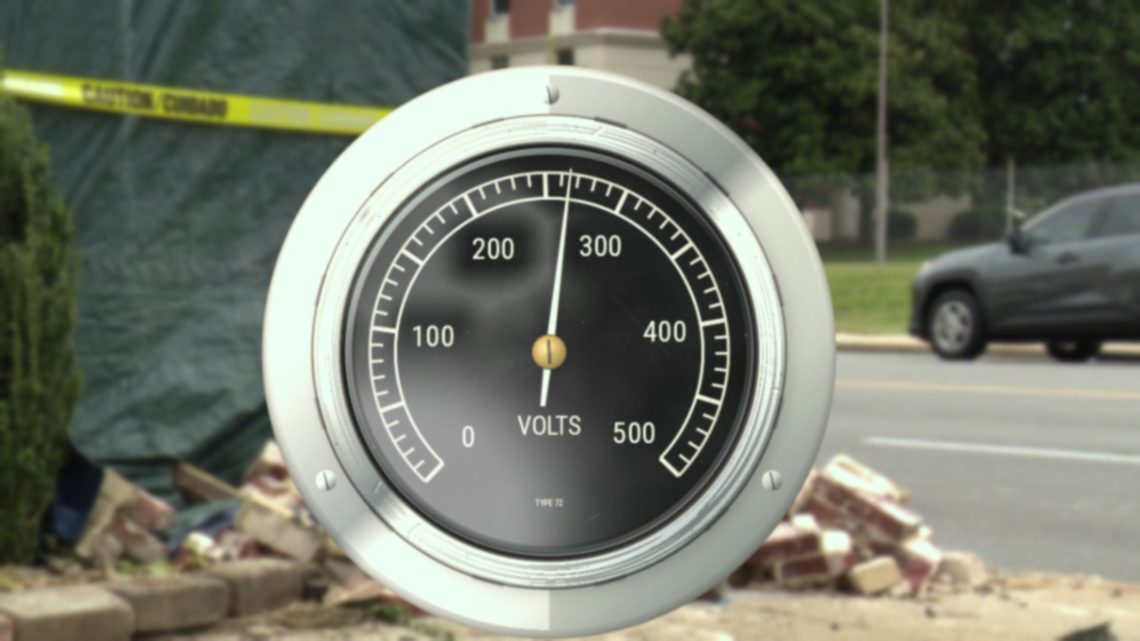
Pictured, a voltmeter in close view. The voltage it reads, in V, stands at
265 V
